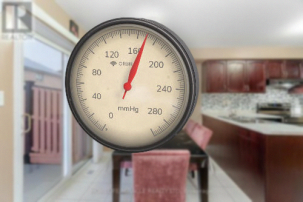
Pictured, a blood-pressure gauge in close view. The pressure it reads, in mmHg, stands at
170 mmHg
